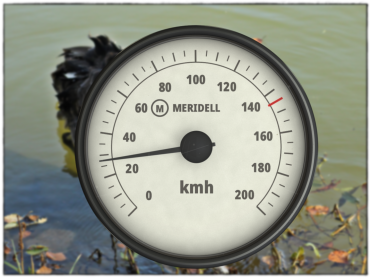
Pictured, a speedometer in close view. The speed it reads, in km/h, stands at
27.5 km/h
